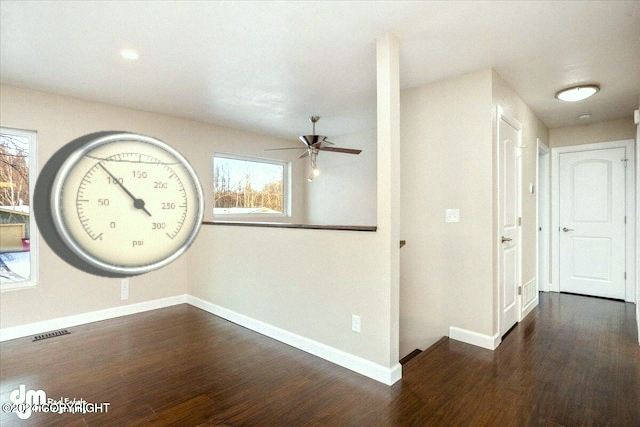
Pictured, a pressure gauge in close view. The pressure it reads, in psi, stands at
100 psi
